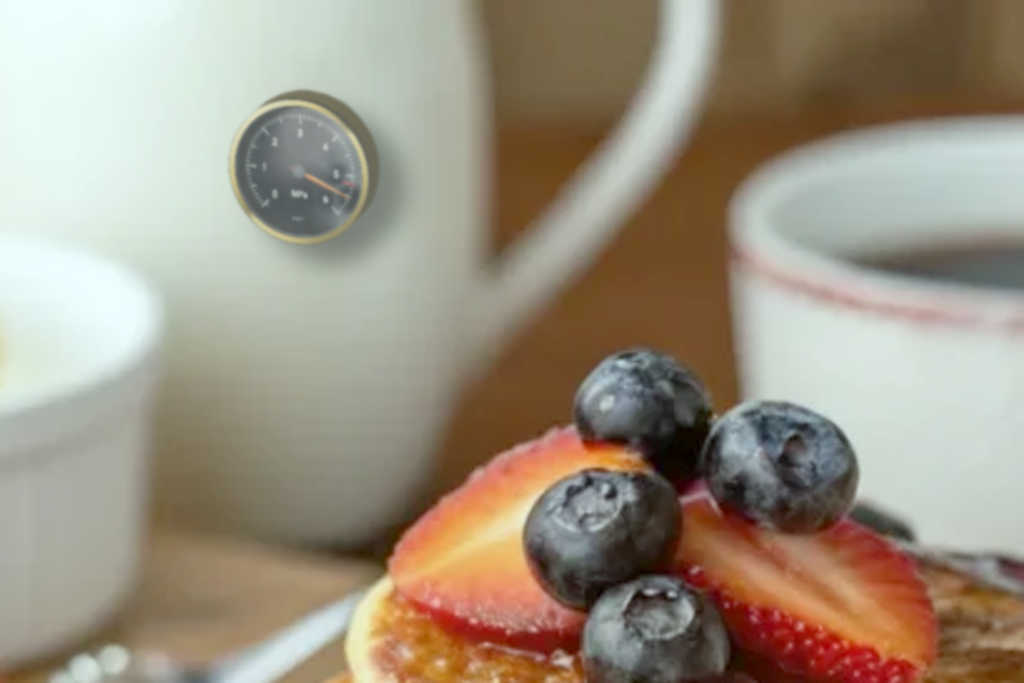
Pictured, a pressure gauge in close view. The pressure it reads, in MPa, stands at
5.5 MPa
